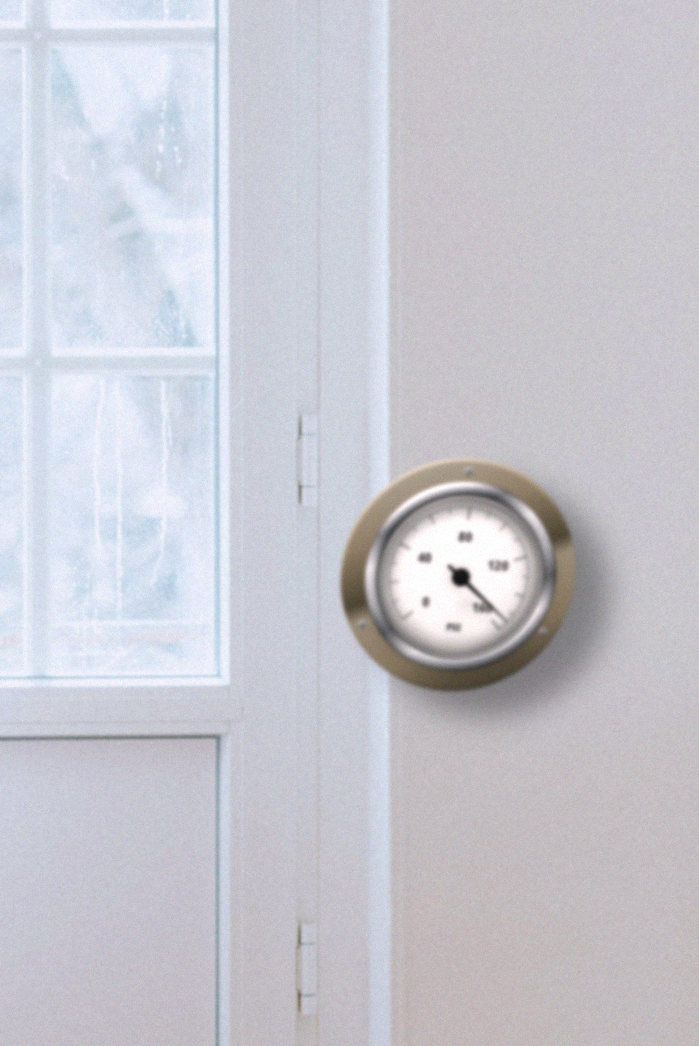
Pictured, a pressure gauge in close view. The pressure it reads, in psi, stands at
155 psi
